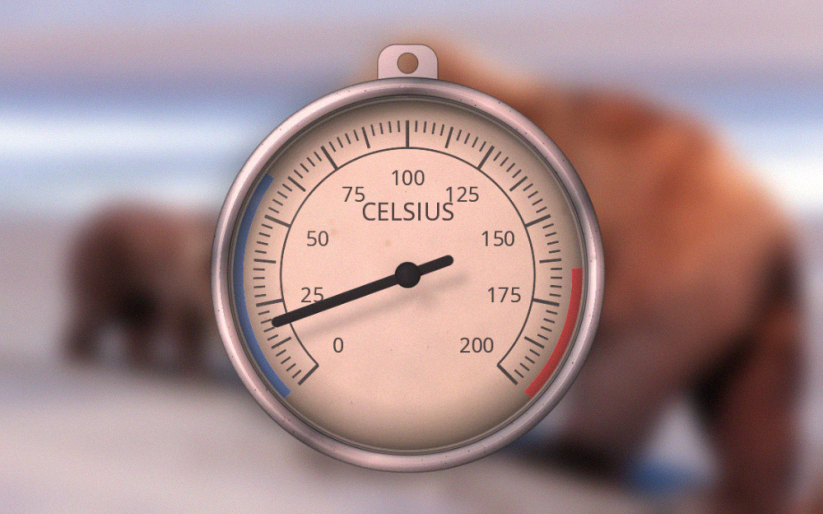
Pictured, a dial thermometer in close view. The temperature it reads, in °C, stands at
18.75 °C
